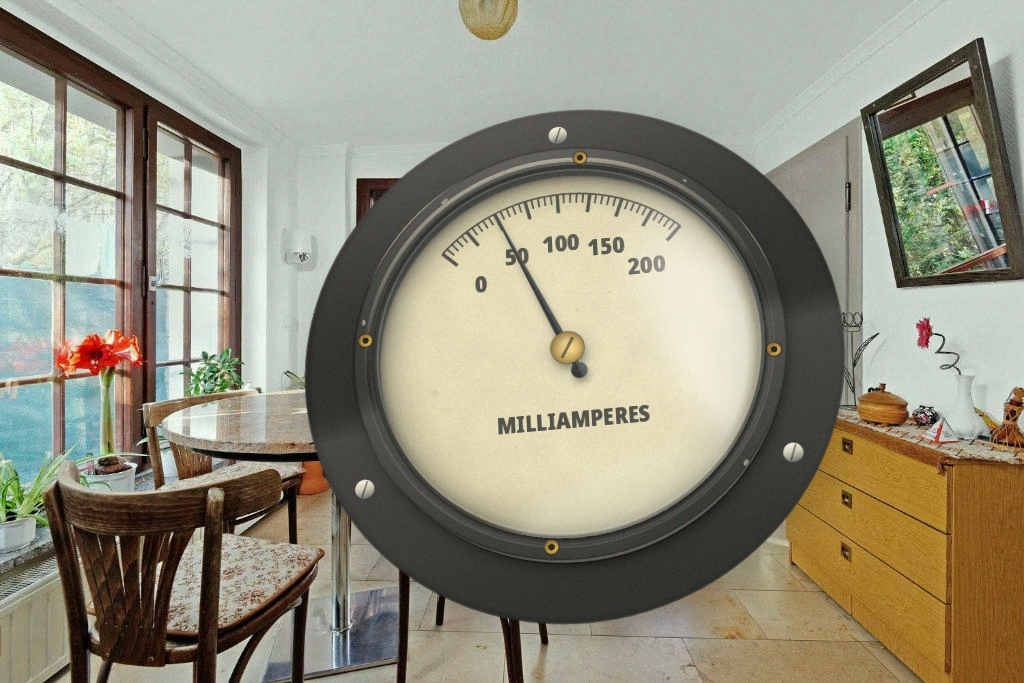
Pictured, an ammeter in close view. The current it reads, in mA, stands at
50 mA
